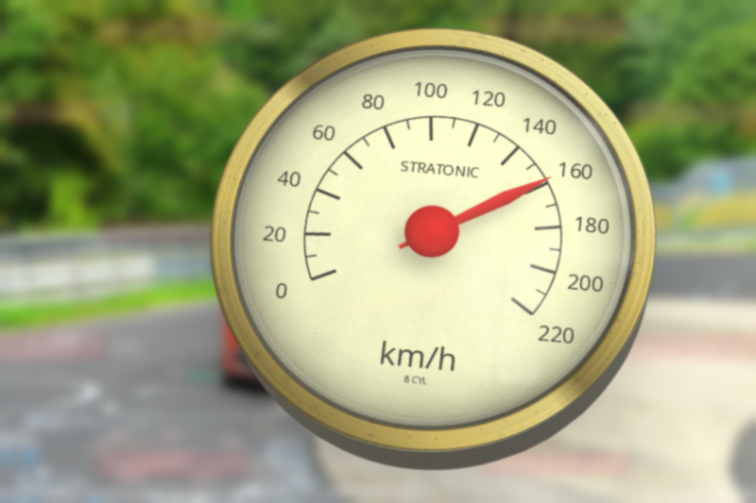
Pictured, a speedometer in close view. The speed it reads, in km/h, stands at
160 km/h
